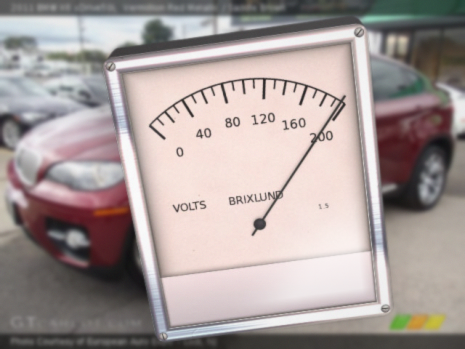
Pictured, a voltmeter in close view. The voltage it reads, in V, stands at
195 V
